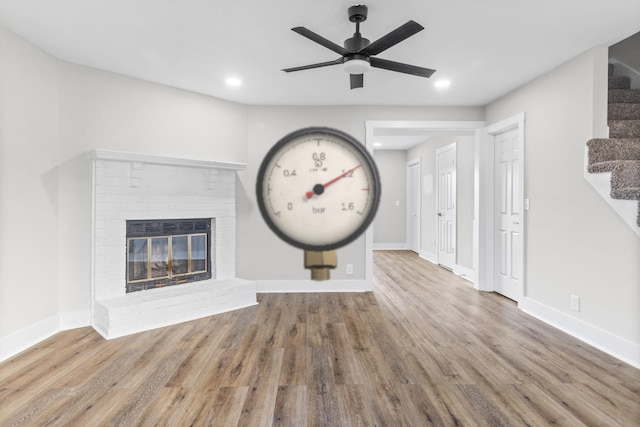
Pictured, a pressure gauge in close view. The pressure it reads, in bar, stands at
1.2 bar
